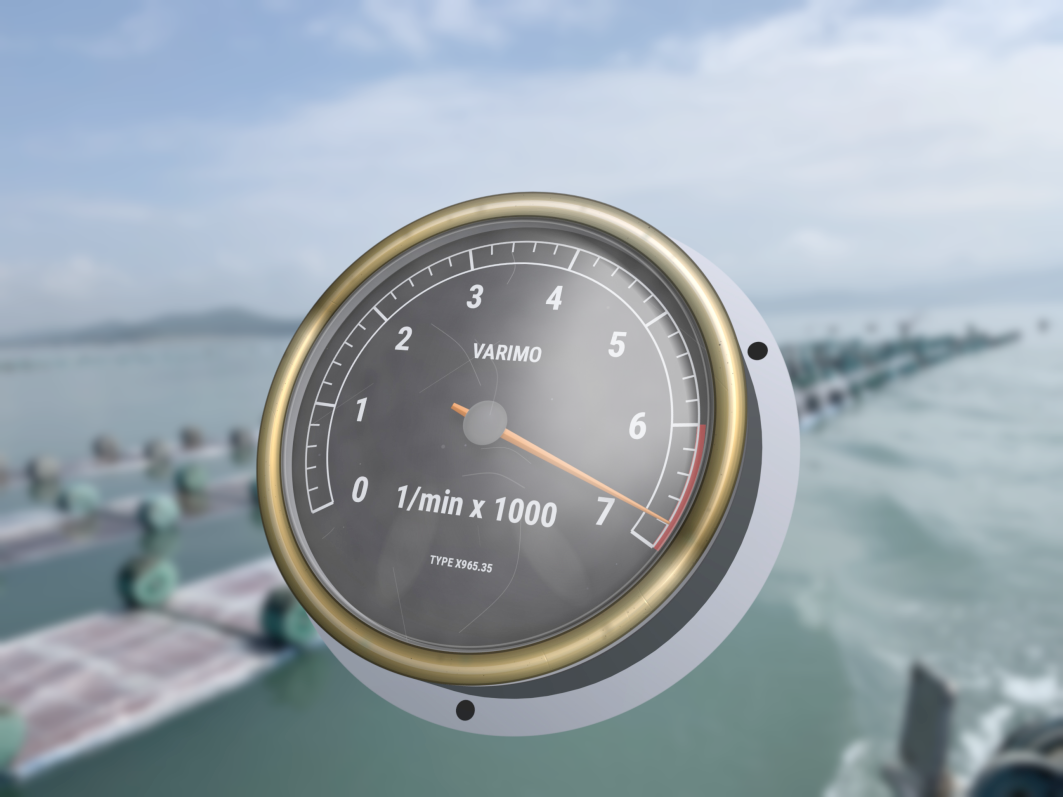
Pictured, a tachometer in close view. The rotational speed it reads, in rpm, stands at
6800 rpm
